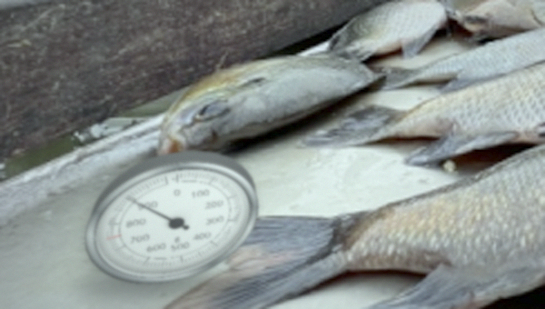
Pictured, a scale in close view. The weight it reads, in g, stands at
900 g
